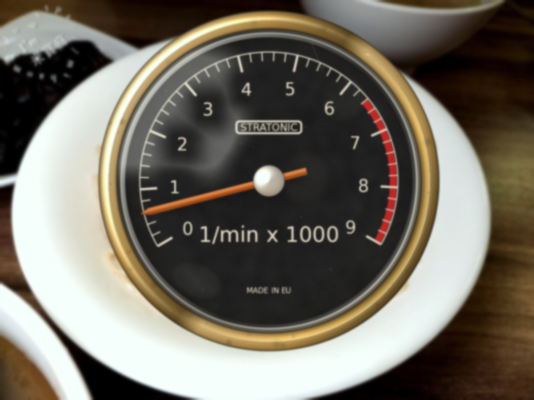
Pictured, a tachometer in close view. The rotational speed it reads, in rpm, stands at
600 rpm
